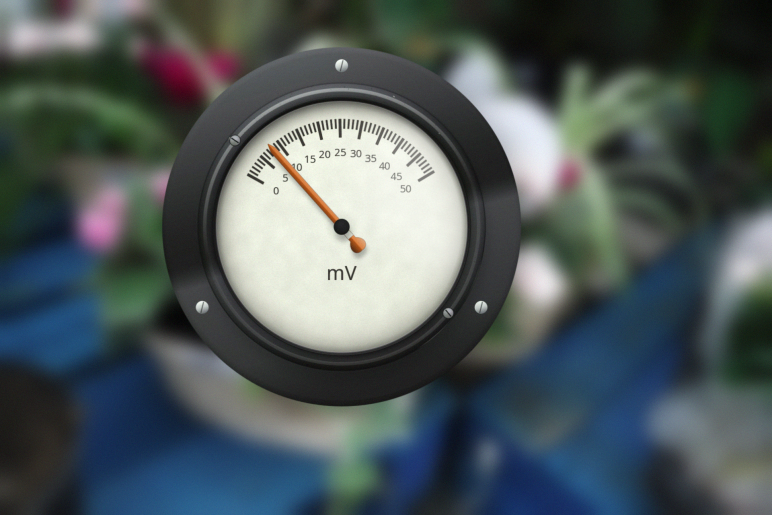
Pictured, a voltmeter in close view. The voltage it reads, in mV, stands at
8 mV
